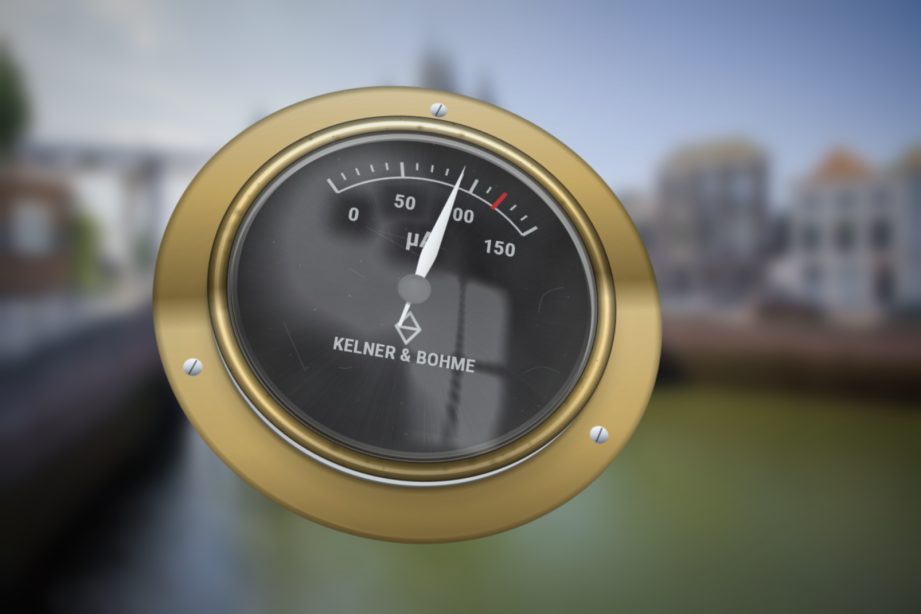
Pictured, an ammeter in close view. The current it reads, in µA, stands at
90 µA
